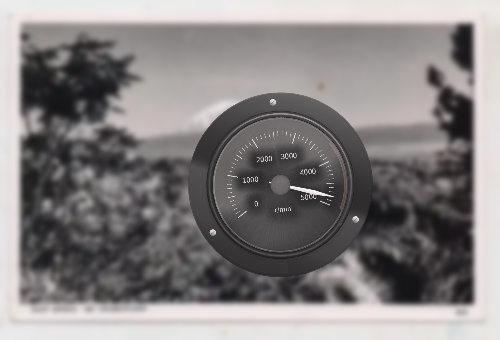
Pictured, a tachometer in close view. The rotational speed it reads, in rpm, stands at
4800 rpm
